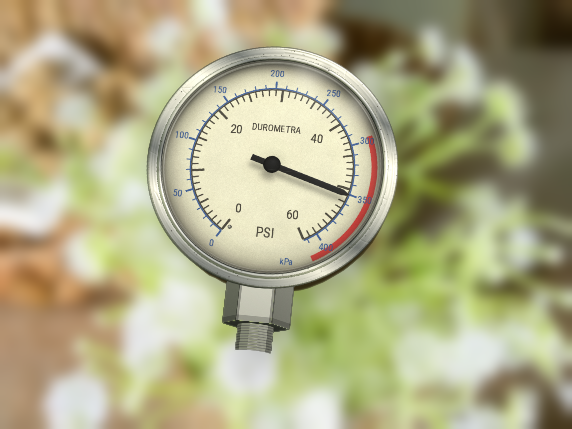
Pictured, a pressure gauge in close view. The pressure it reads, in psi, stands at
51 psi
